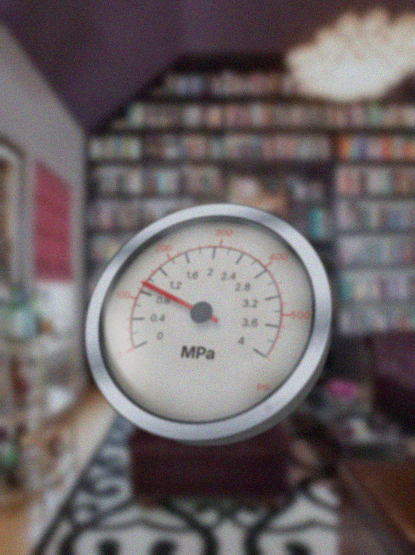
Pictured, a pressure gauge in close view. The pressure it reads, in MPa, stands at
0.9 MPa
